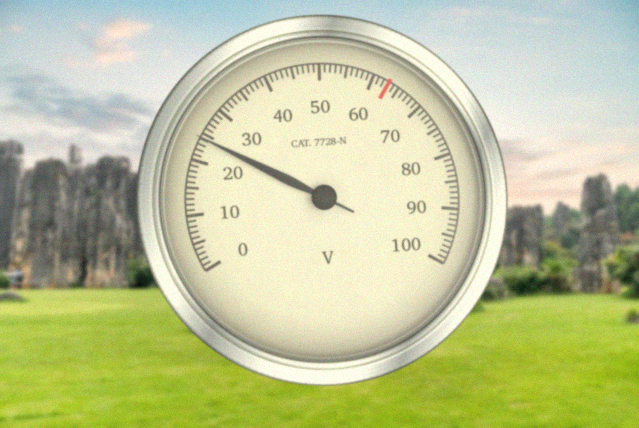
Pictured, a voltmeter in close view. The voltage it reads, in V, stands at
24 V
